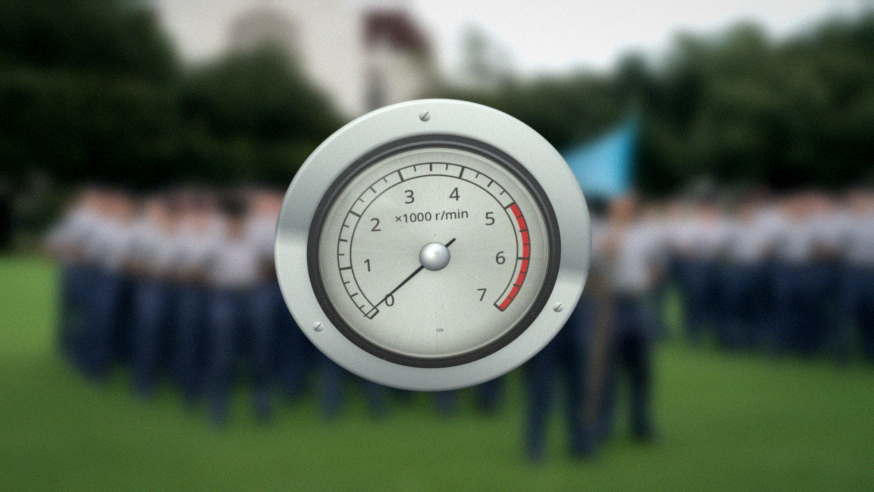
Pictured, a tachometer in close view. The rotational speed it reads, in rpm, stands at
125 rpm
